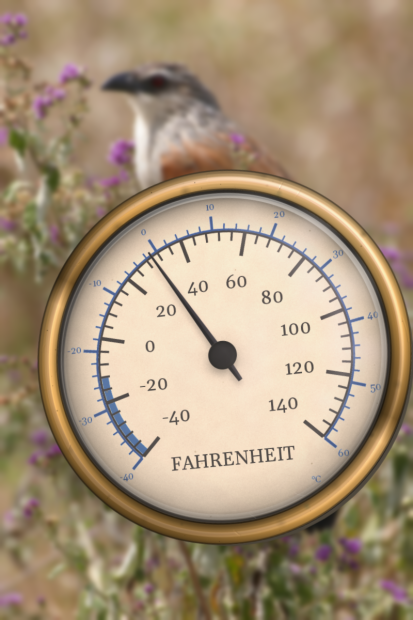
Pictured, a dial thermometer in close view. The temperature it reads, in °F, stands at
30 °F
